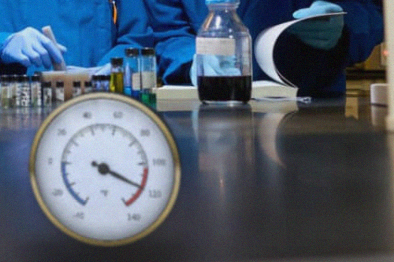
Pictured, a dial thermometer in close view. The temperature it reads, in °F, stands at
120 °F
